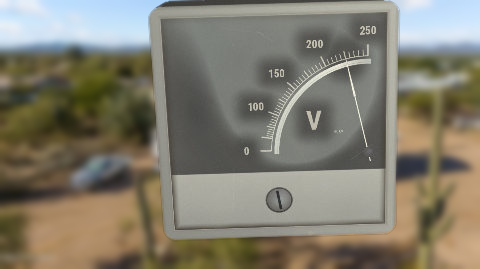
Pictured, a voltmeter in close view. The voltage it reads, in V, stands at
225 V
